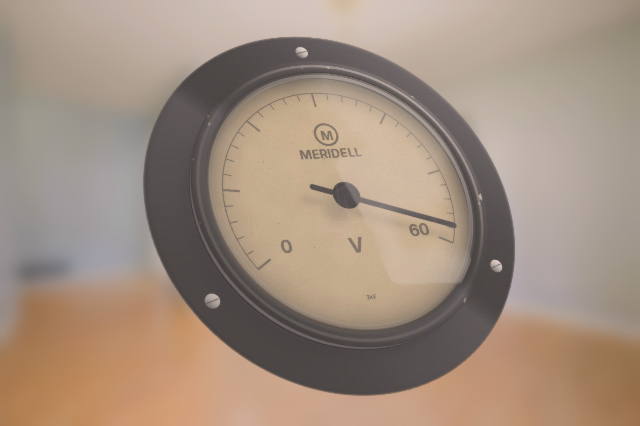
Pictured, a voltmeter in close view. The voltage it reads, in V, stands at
58 V
